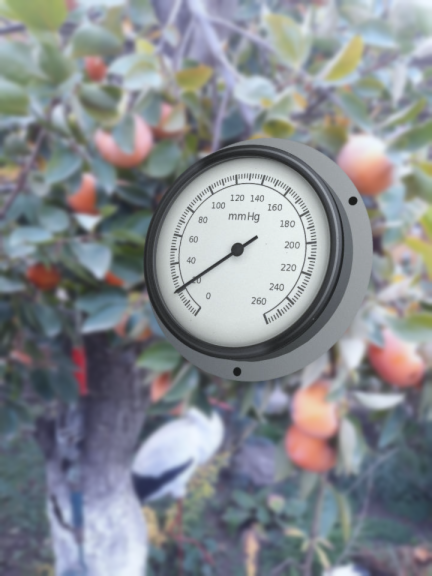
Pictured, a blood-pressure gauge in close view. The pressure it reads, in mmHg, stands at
20 mmHg
